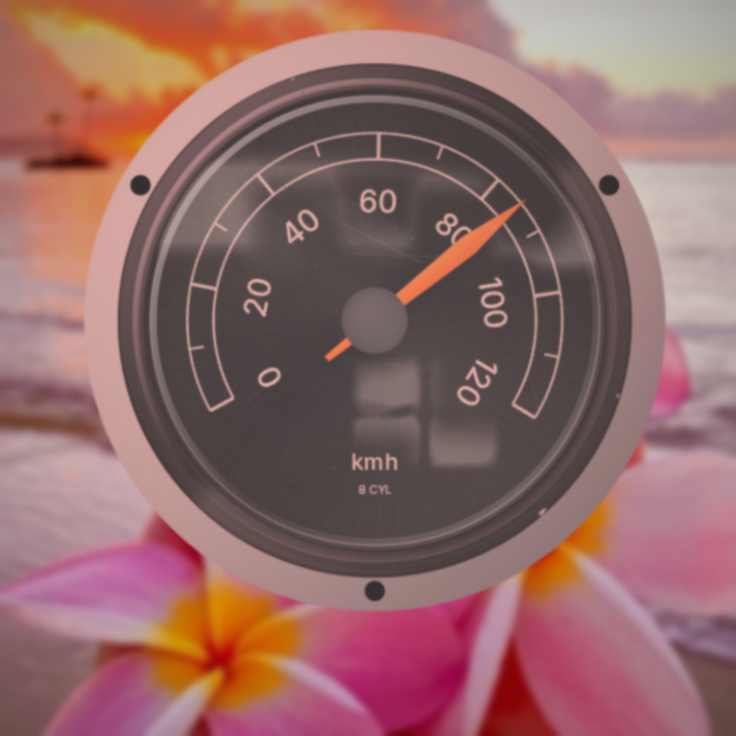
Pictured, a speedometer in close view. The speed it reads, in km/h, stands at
85 km/h
